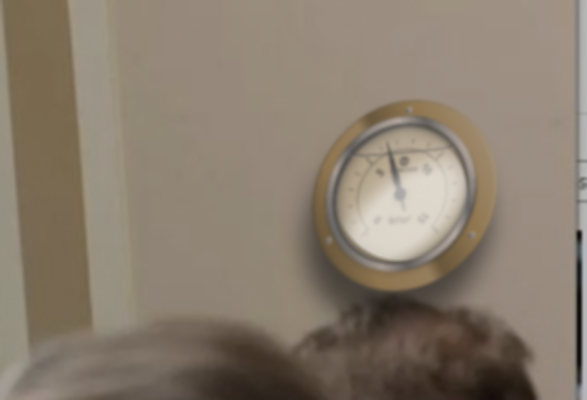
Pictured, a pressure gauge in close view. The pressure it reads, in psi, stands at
6.5 psi
